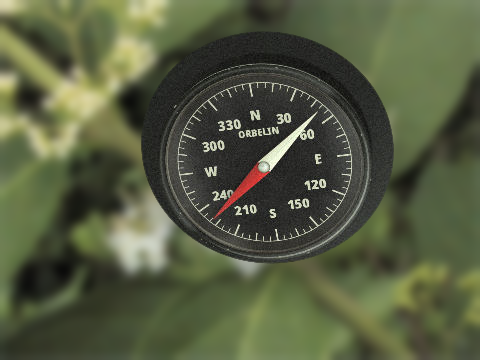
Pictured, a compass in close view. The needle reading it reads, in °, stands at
230 °
